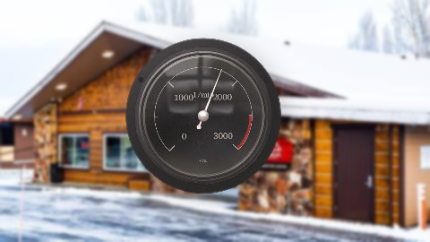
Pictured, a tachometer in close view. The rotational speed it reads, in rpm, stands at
1750 rpm
